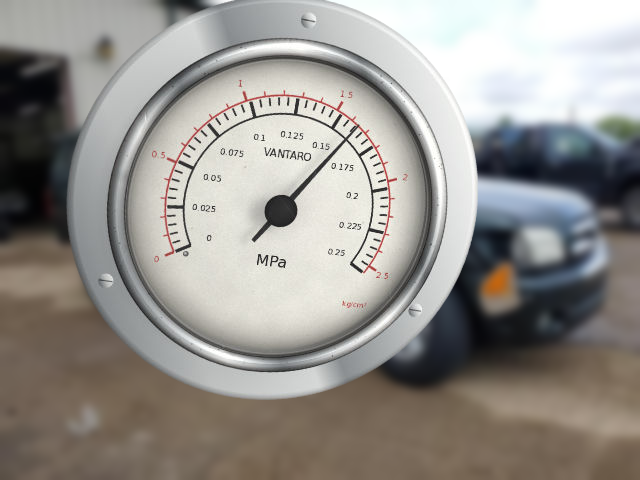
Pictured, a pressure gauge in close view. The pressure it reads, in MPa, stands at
0.16 MPa
